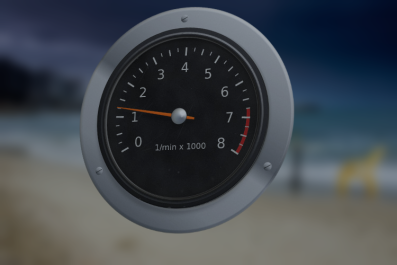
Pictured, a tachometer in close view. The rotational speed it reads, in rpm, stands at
1250 rpm
